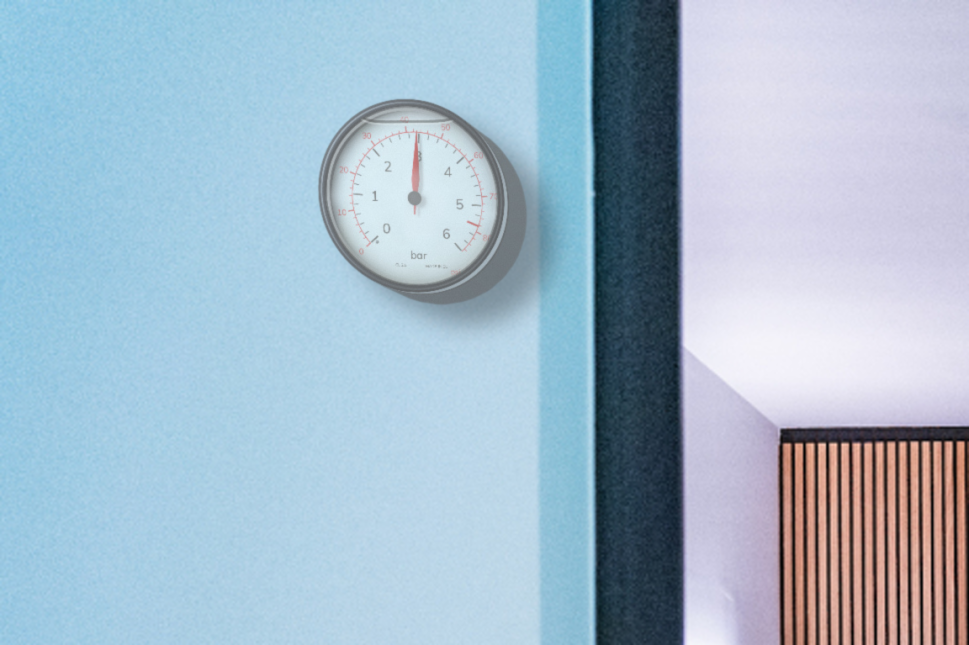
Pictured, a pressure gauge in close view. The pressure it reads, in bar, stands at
3 bar
